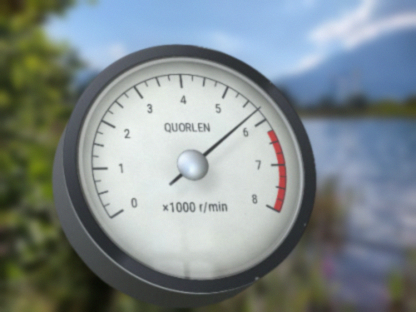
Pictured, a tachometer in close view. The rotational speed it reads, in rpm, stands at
5750 rpm
